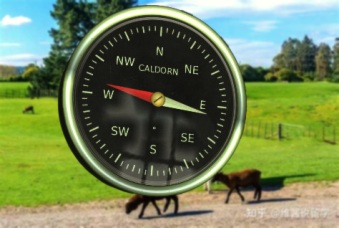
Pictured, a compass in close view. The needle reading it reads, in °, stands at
280 °
